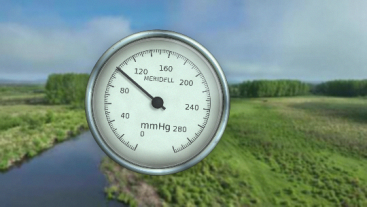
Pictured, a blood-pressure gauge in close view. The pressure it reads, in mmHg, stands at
100 mmHg
